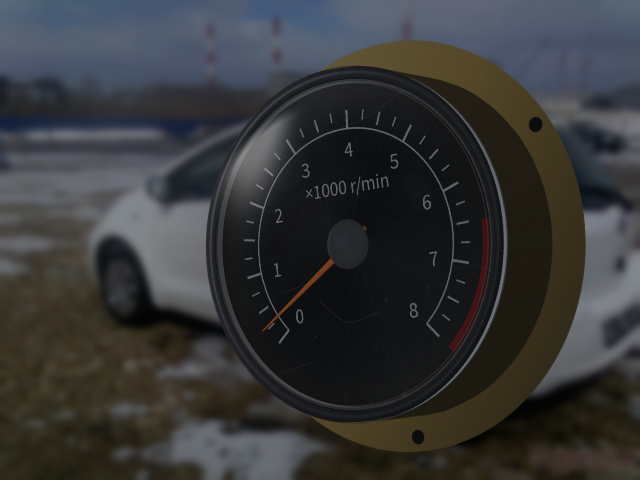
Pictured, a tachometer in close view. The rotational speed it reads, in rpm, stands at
250 rpm
